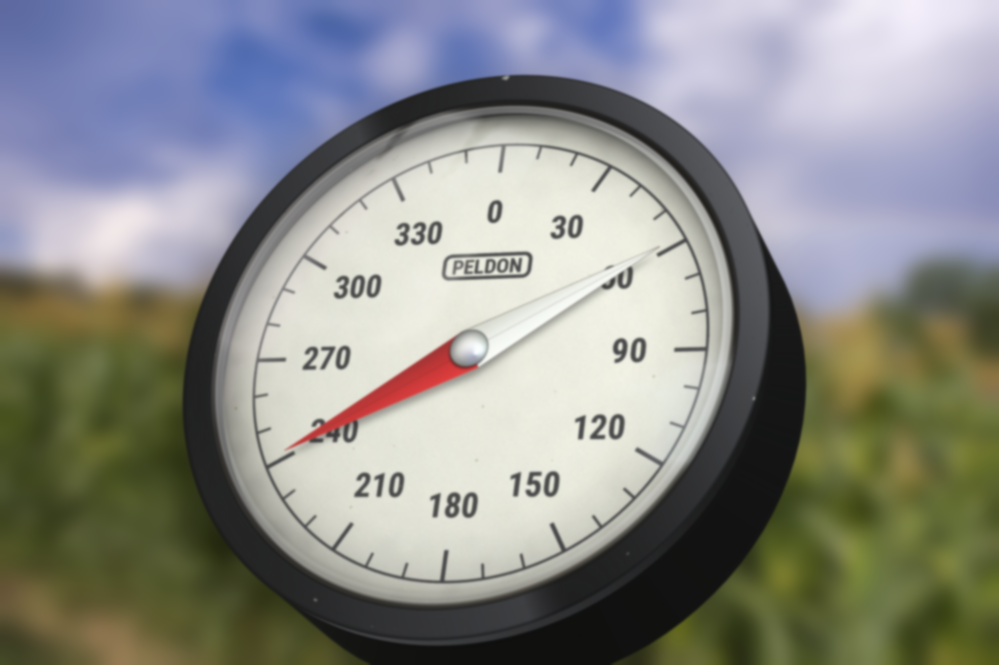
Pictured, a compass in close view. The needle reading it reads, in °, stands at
240 °
